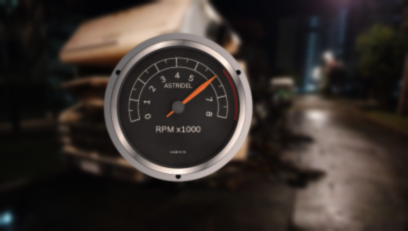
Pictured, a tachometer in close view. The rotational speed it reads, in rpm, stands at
6000 rpm
